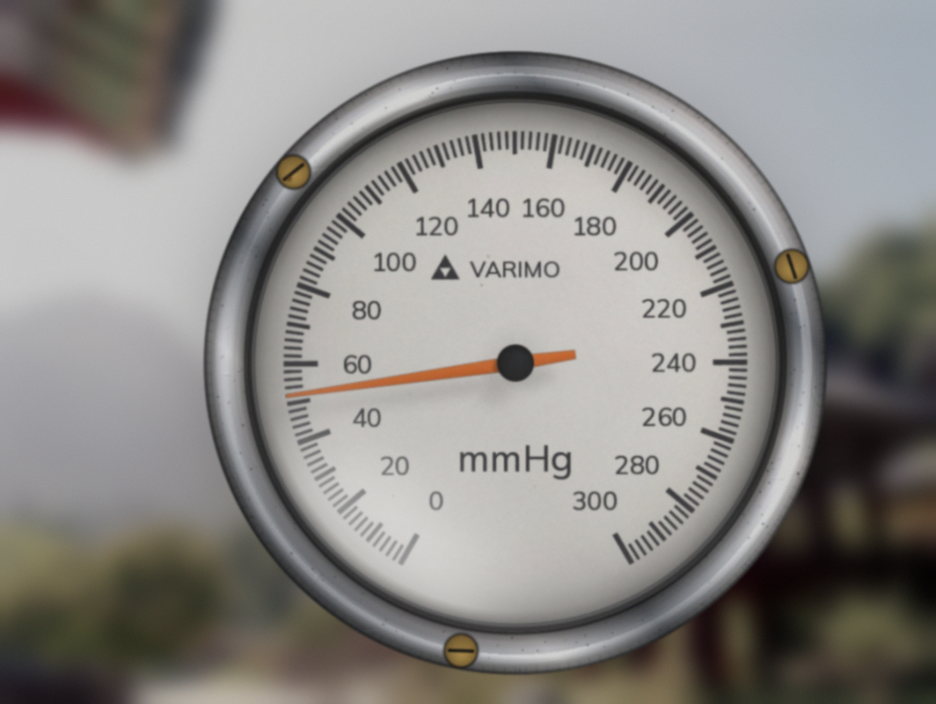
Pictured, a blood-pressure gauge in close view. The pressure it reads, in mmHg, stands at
52 mmHg
